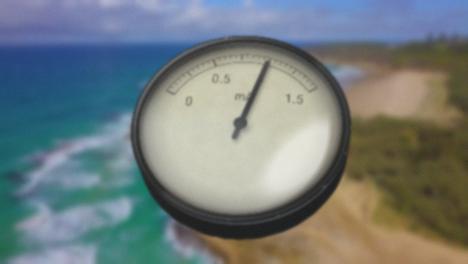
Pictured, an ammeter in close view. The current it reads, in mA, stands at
1 mA
